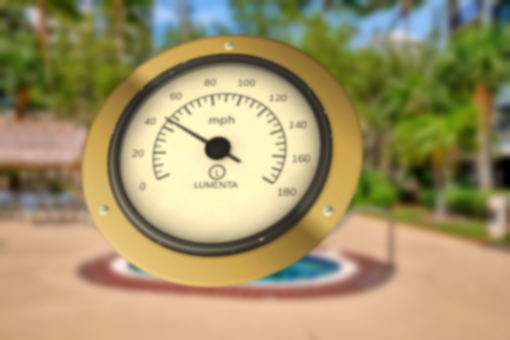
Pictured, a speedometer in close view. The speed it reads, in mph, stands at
45 mph
